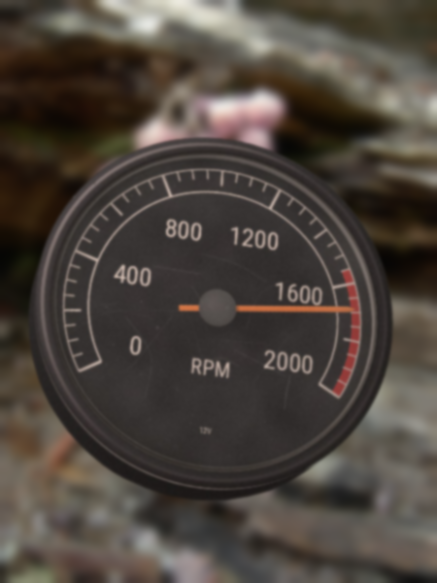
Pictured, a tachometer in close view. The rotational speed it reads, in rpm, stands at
1700 rpm
